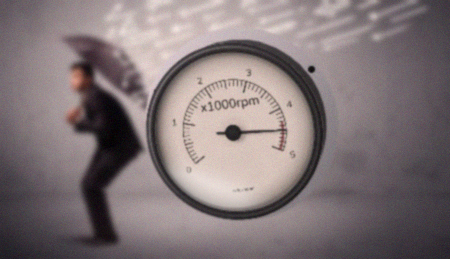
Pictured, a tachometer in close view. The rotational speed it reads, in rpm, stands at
4500 rpm
